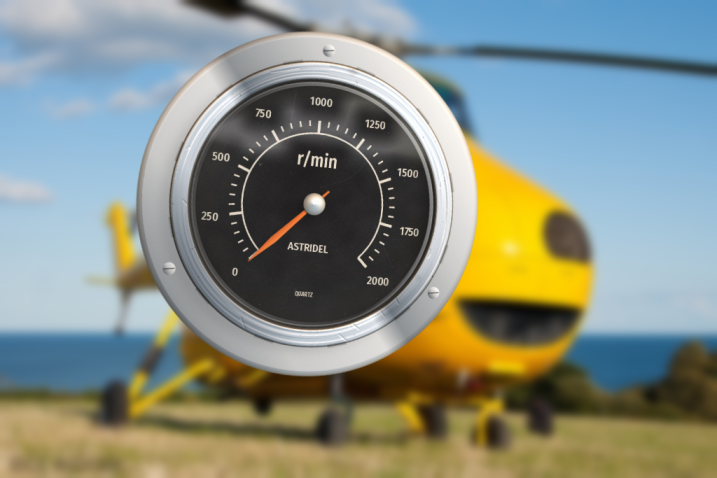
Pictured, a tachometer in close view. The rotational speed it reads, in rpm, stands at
0 rpm
